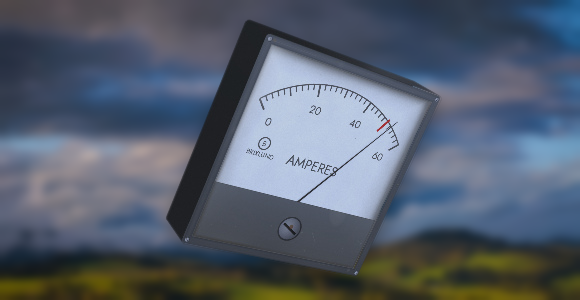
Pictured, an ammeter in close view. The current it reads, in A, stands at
52 A
